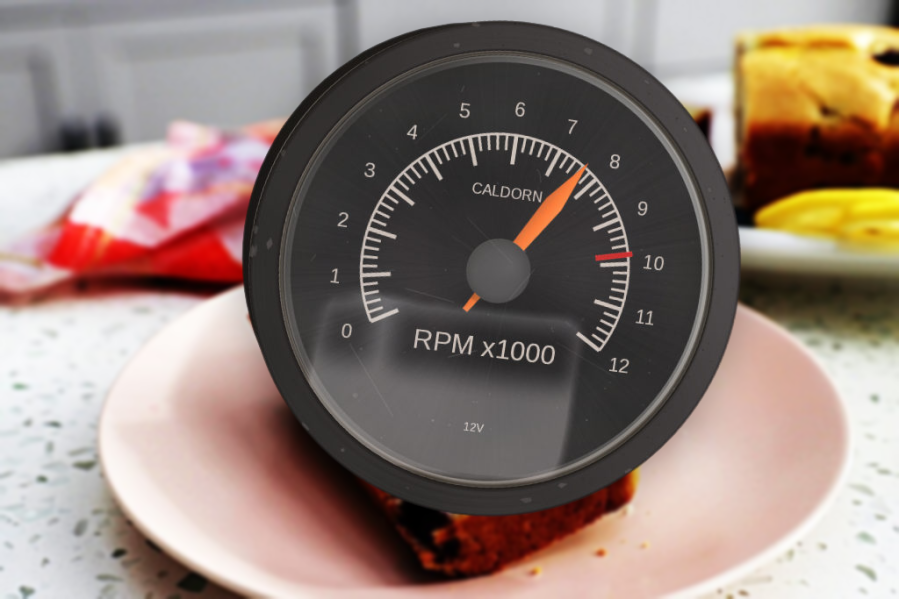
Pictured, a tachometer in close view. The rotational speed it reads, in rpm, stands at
7600 rpm
